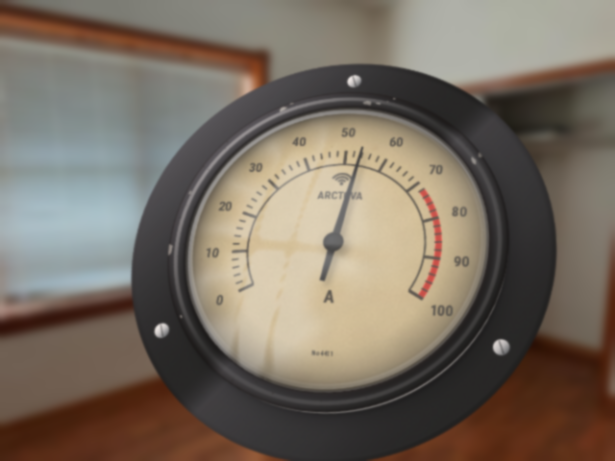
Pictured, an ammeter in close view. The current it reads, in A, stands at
54 A
